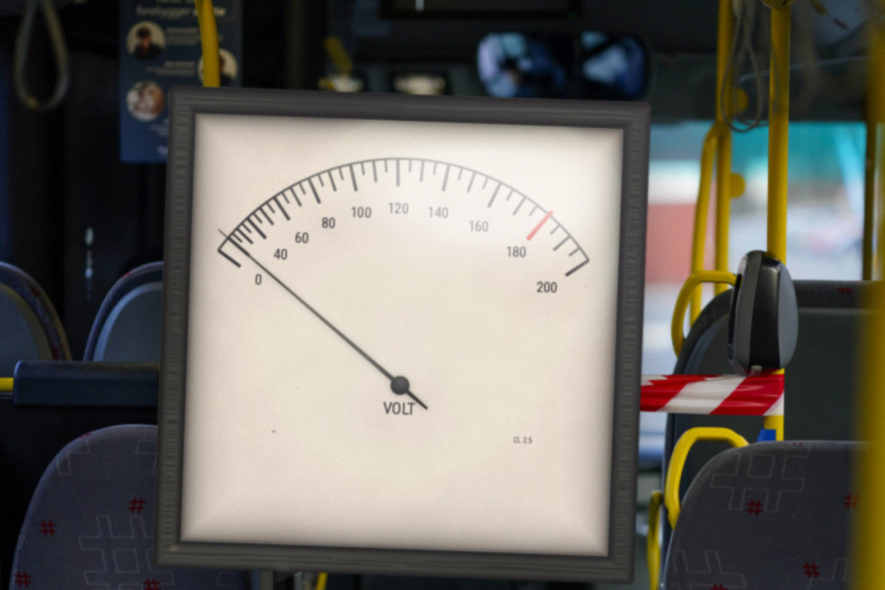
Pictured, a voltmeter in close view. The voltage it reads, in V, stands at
20 V
